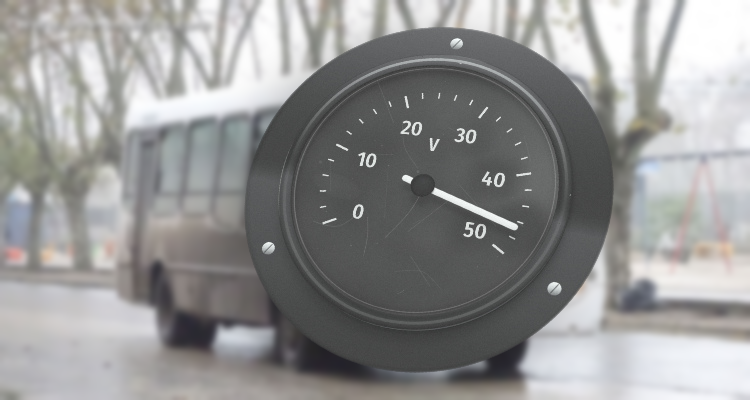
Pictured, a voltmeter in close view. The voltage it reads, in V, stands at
47 V
